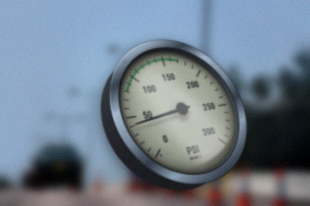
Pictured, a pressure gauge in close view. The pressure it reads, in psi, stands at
40 psi
